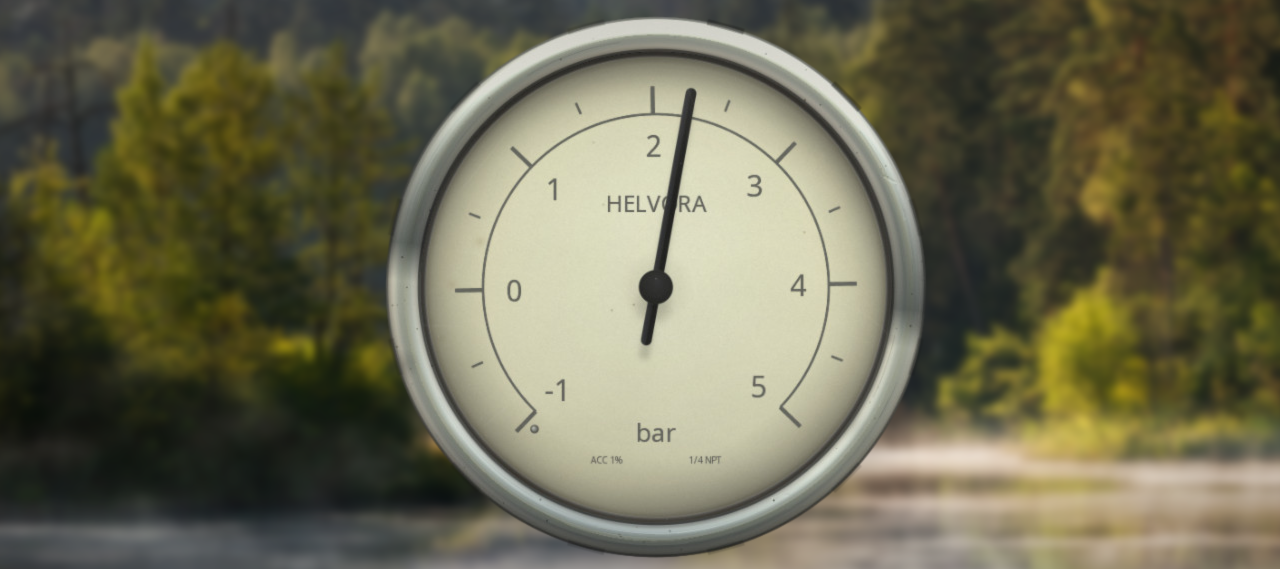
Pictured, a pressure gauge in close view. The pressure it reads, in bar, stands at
2.25 bar
